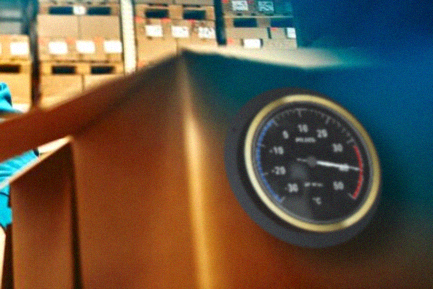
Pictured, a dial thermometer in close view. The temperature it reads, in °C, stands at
40 °C
